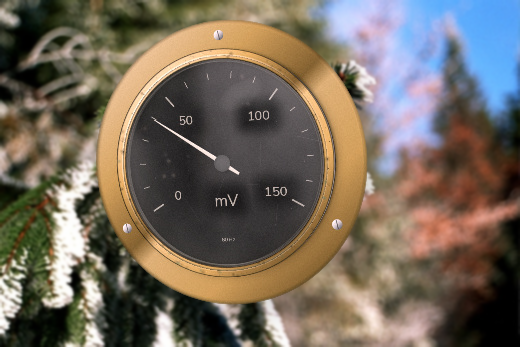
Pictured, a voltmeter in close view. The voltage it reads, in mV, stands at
40 mV
